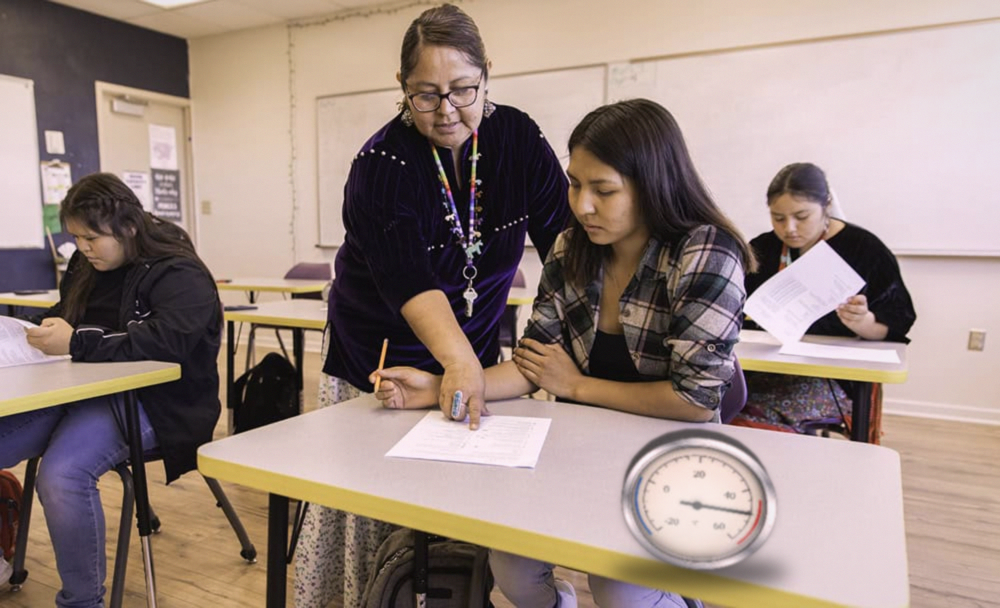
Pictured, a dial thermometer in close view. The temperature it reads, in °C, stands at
48 °C
